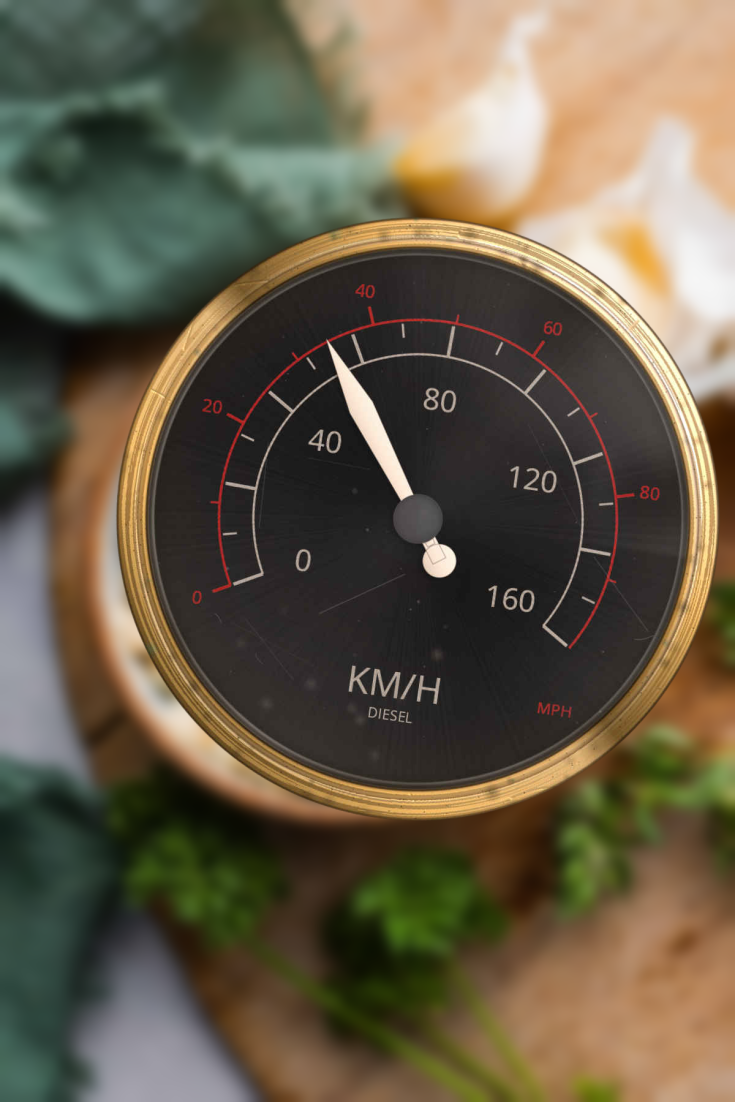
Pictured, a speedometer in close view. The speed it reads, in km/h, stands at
55 km/h
